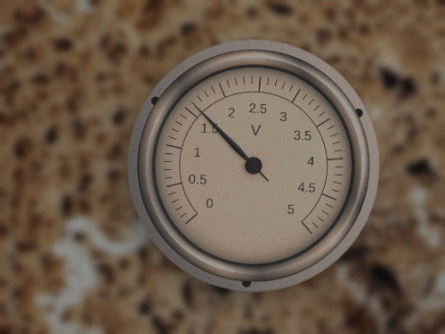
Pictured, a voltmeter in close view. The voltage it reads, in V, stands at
1.6 V
